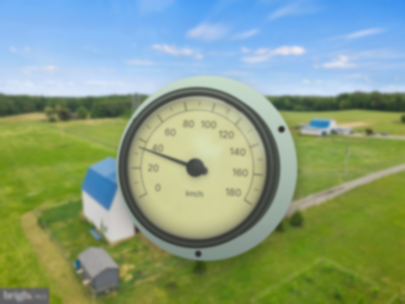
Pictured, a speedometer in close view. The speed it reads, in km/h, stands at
35 km/h
